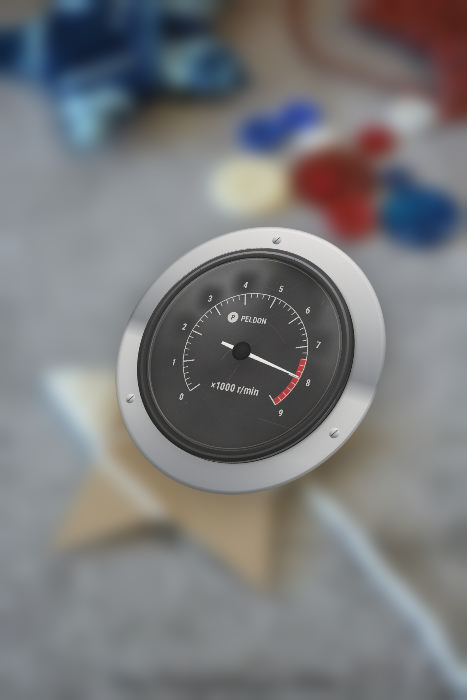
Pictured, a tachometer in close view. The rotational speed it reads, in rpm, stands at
8000 rpm
